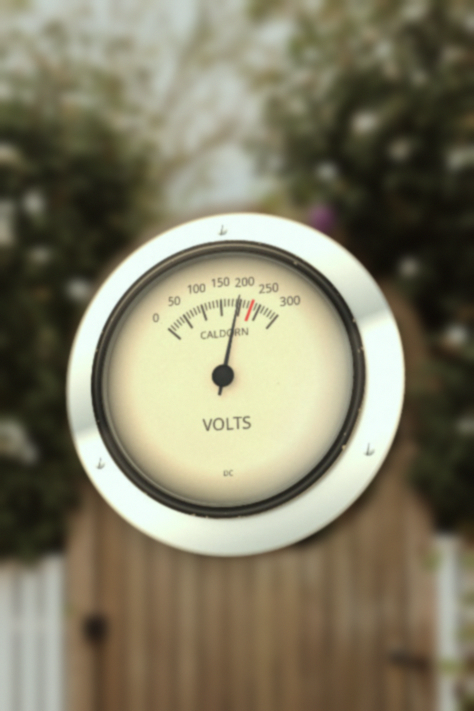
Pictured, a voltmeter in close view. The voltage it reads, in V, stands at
200 V
